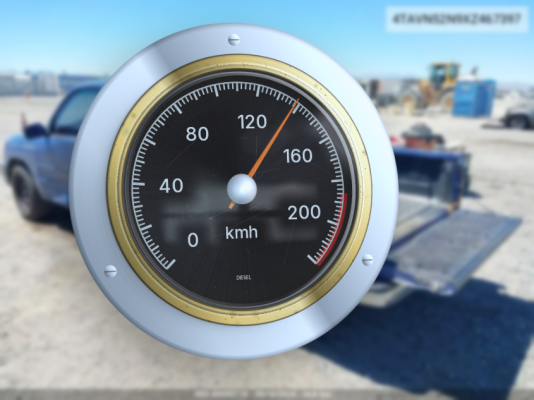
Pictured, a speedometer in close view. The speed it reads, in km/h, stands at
138 km/h
